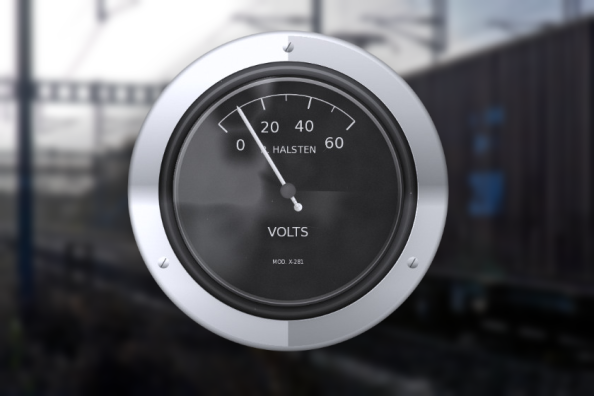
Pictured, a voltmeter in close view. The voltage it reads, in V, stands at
10 V
